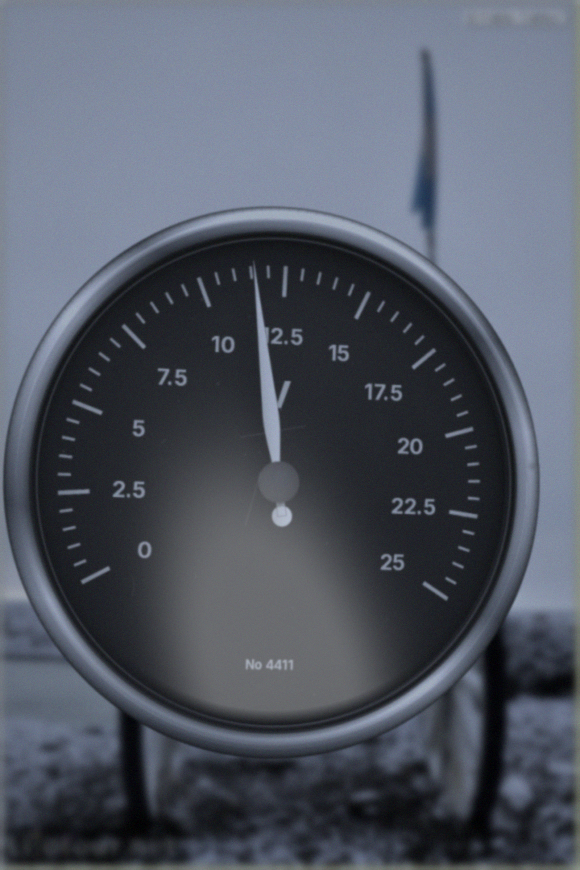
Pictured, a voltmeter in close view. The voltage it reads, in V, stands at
11.5 V
